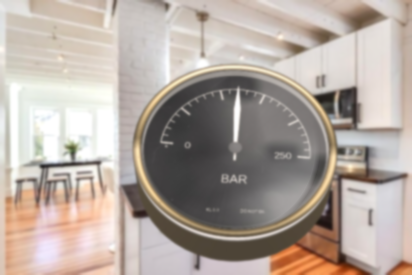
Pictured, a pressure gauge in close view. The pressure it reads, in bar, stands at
120 bar
